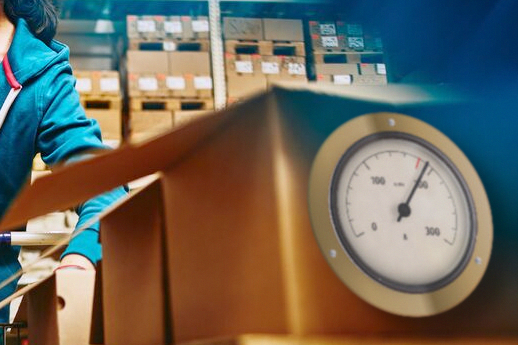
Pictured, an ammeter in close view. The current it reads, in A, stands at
190 A
